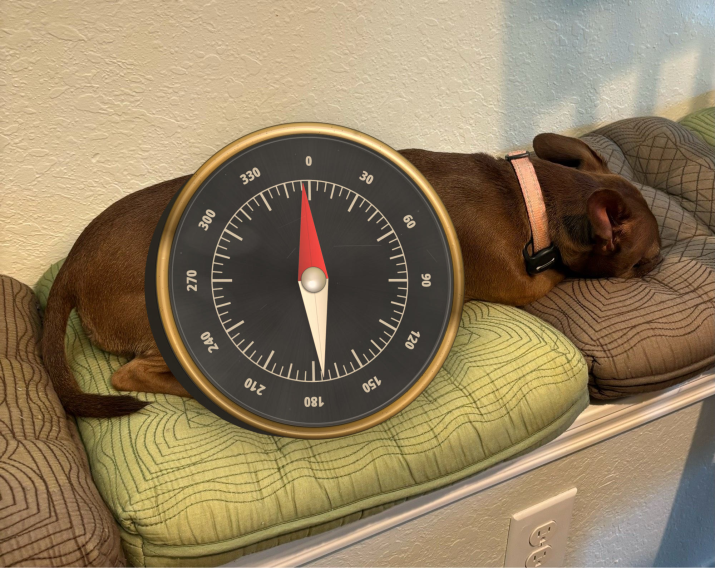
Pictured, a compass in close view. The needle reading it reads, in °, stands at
355 °
